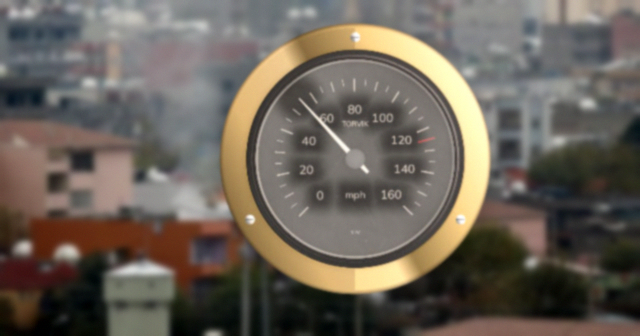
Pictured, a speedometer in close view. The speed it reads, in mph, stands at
55 mph
